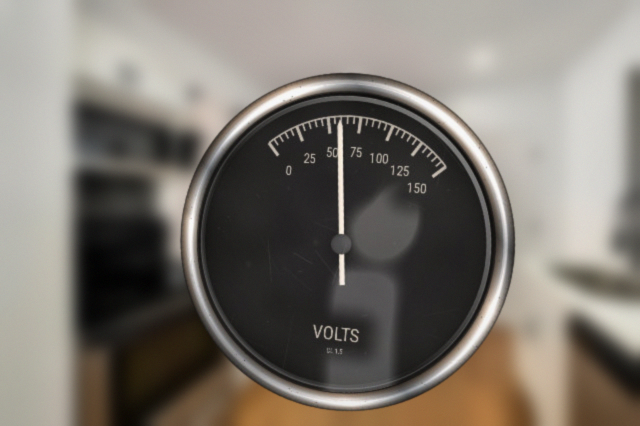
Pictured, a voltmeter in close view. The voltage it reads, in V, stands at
60 V
